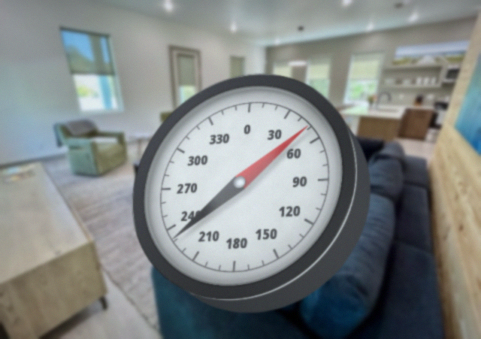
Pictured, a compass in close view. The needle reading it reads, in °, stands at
50 °
